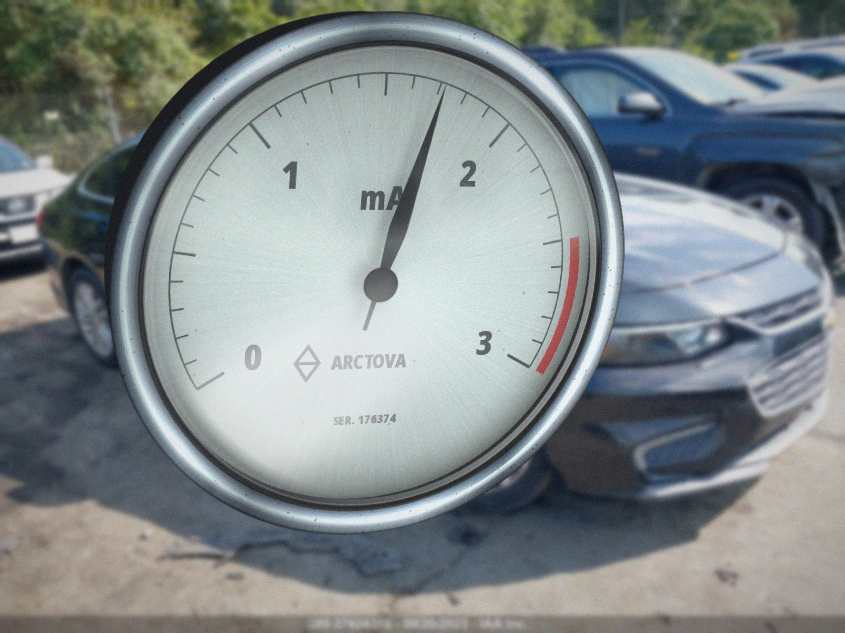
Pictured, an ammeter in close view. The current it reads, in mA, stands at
1.7 mA
